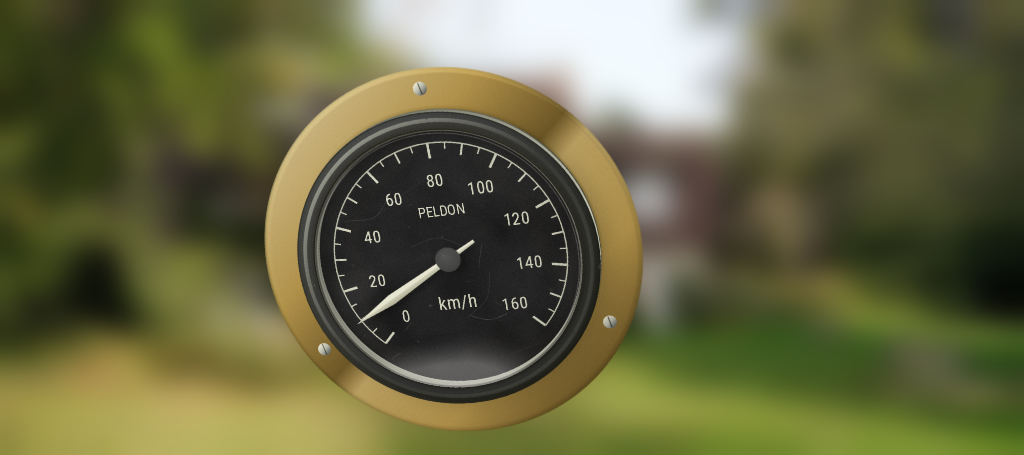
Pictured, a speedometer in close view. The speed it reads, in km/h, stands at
10 km/h
